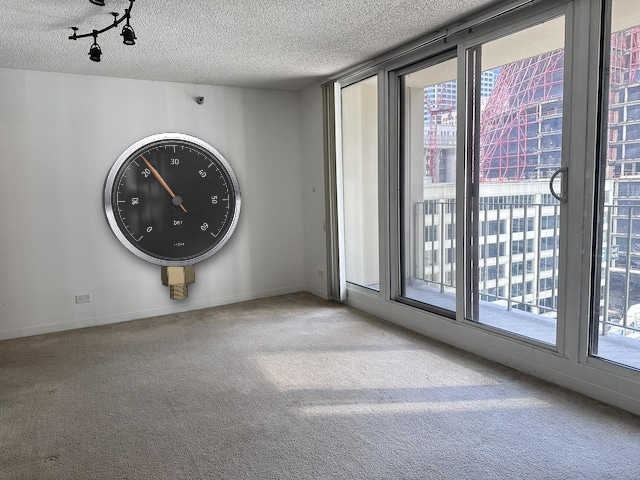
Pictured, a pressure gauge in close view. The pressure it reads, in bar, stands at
22 bar
